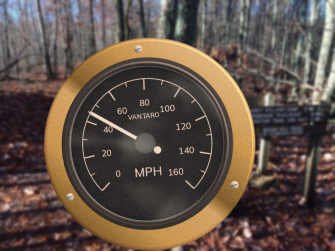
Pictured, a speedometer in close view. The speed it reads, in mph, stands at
45 mph
